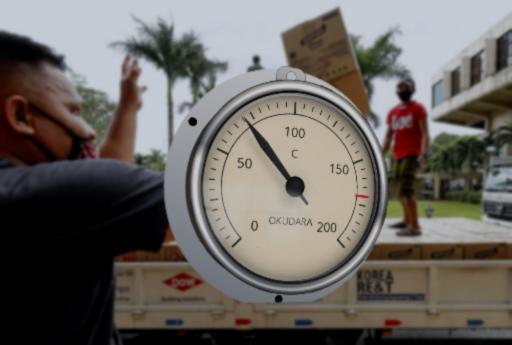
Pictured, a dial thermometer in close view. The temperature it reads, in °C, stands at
70 °C
